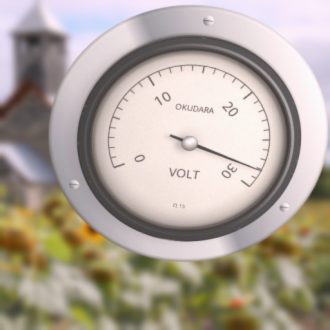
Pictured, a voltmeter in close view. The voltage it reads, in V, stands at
28 V
